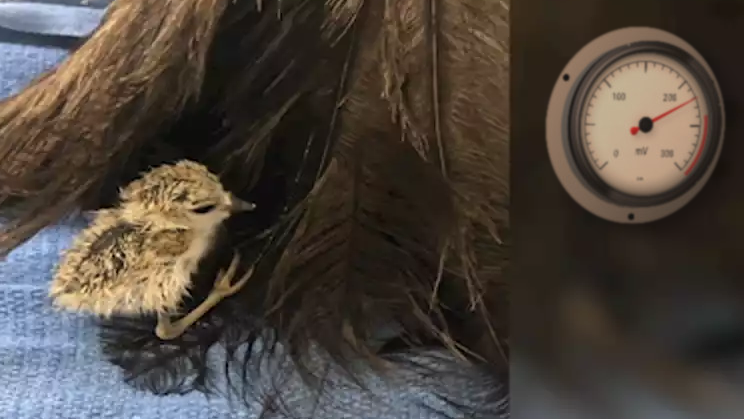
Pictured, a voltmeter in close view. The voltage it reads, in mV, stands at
220 mV
